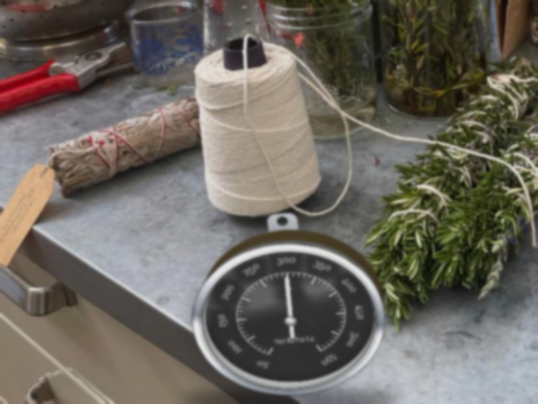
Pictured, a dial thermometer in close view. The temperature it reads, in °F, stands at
300 °F
